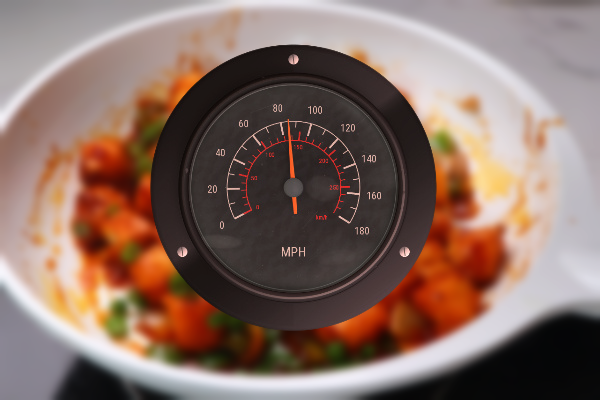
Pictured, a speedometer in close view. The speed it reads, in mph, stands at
85 mph
